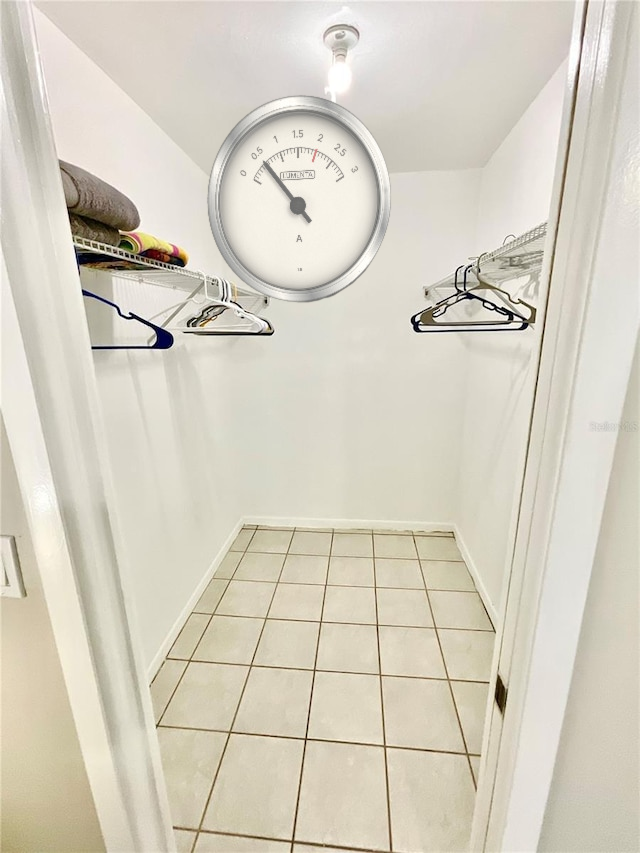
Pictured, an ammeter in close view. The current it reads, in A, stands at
0.5 A
